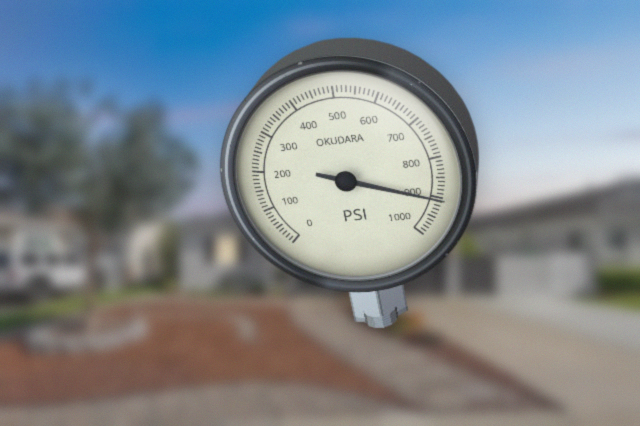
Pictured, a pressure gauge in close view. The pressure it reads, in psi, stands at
900 psi
